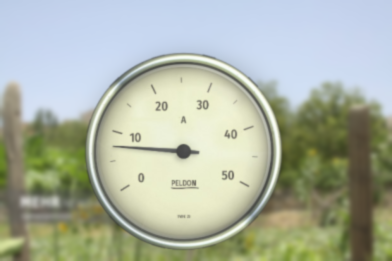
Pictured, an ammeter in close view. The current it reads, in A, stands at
7.5 A
